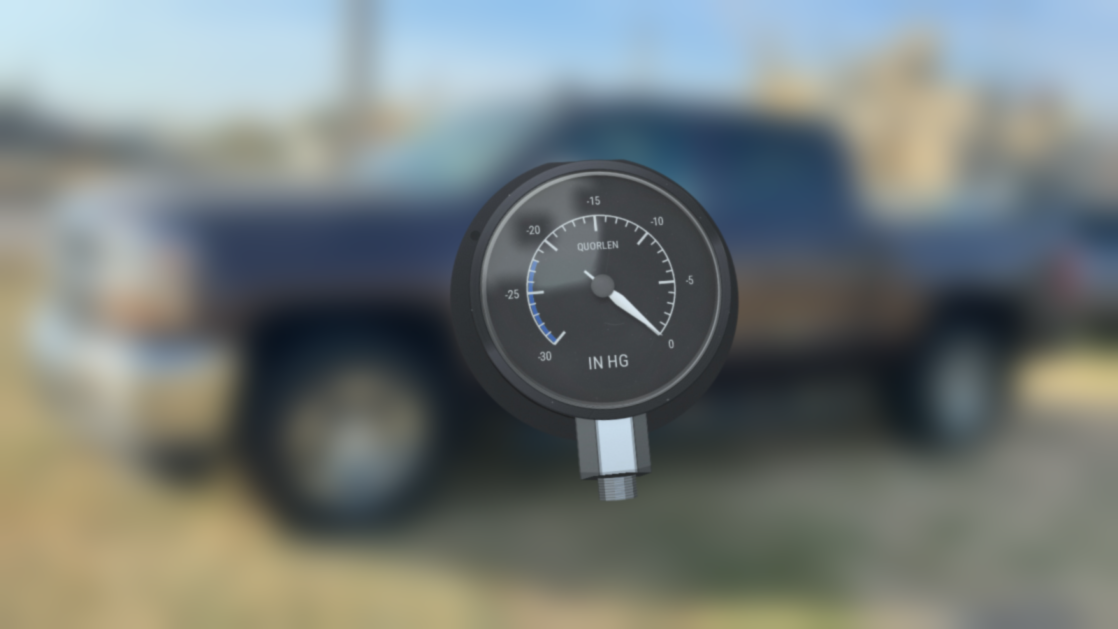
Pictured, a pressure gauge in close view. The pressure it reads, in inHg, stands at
0 inHg
